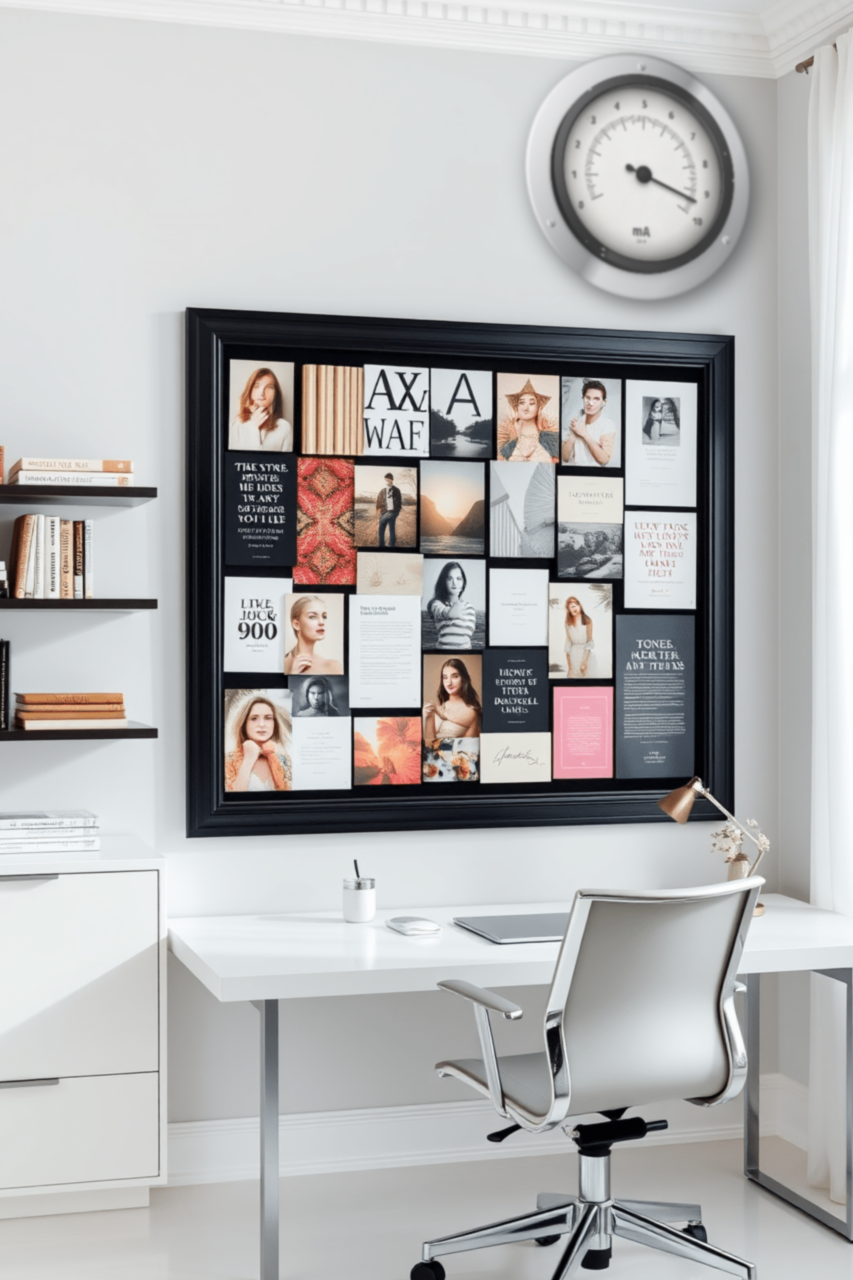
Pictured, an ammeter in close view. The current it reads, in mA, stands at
9.5 mA
